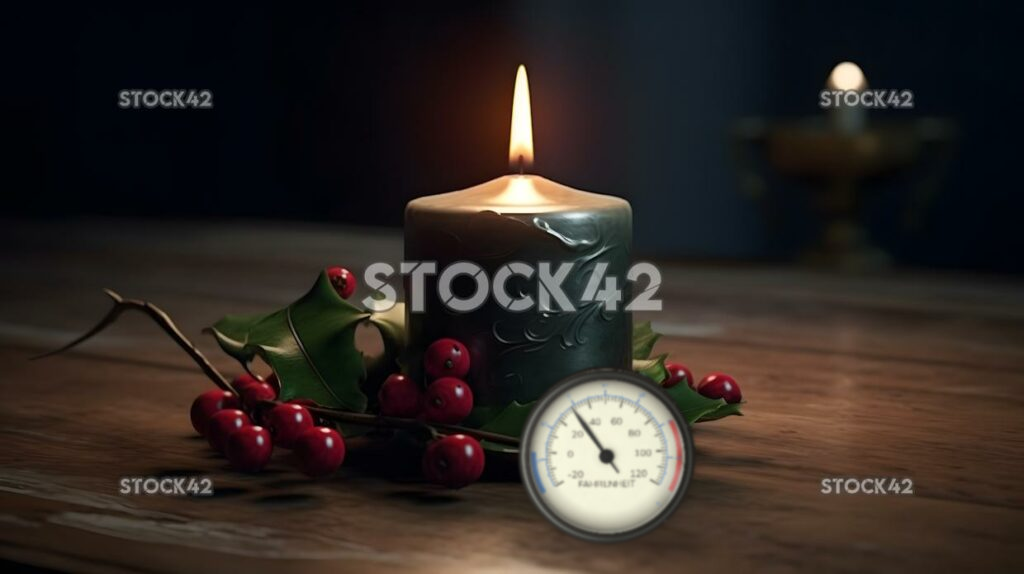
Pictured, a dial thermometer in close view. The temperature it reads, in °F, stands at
30 °F
